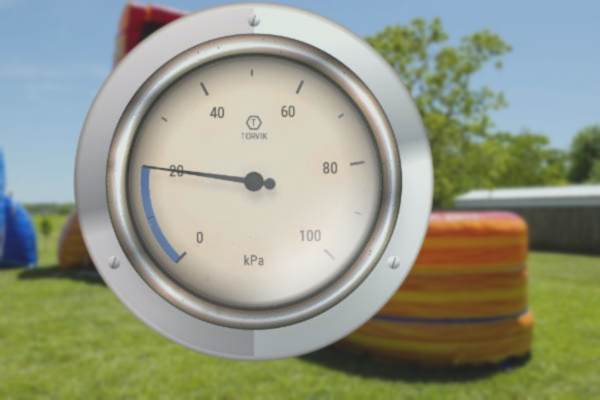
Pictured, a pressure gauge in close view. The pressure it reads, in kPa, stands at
20 kPa
